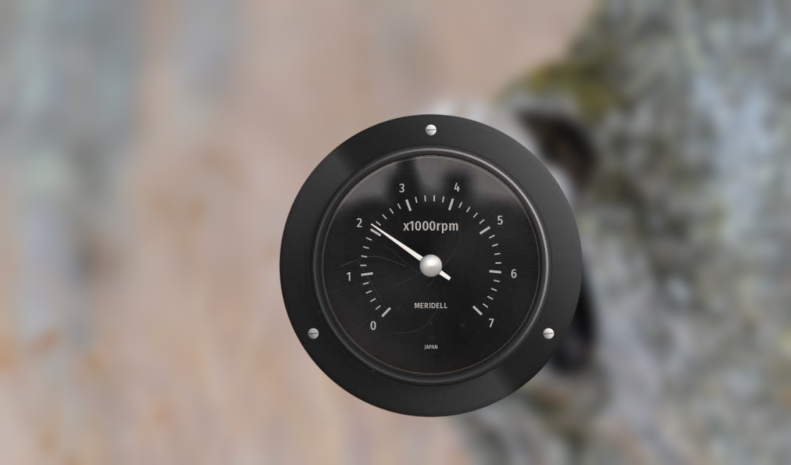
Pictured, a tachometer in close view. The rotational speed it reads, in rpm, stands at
2100 rpm
